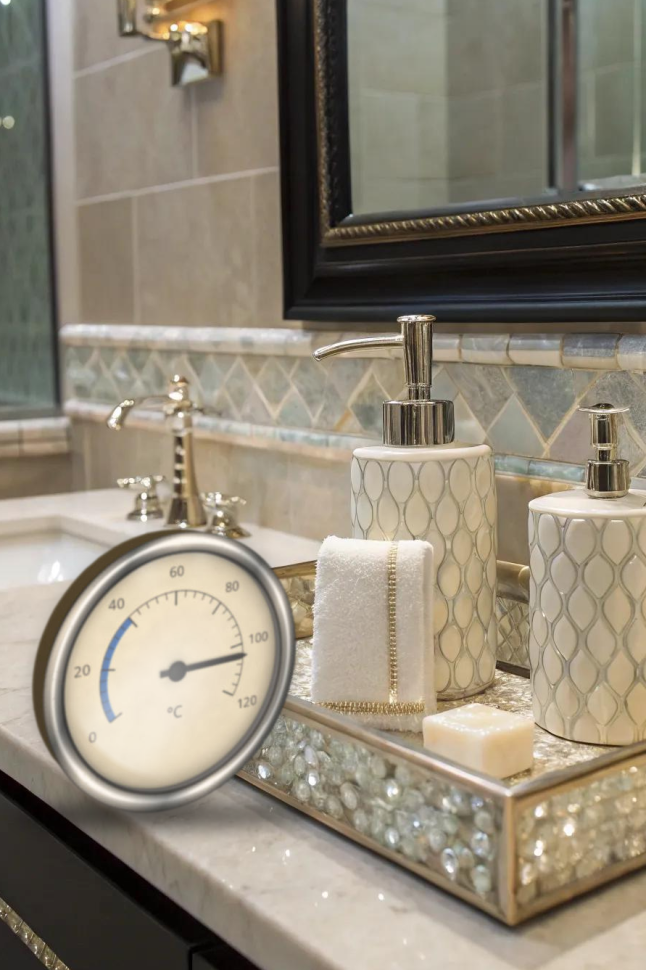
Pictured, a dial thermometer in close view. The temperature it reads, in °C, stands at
104 °C
